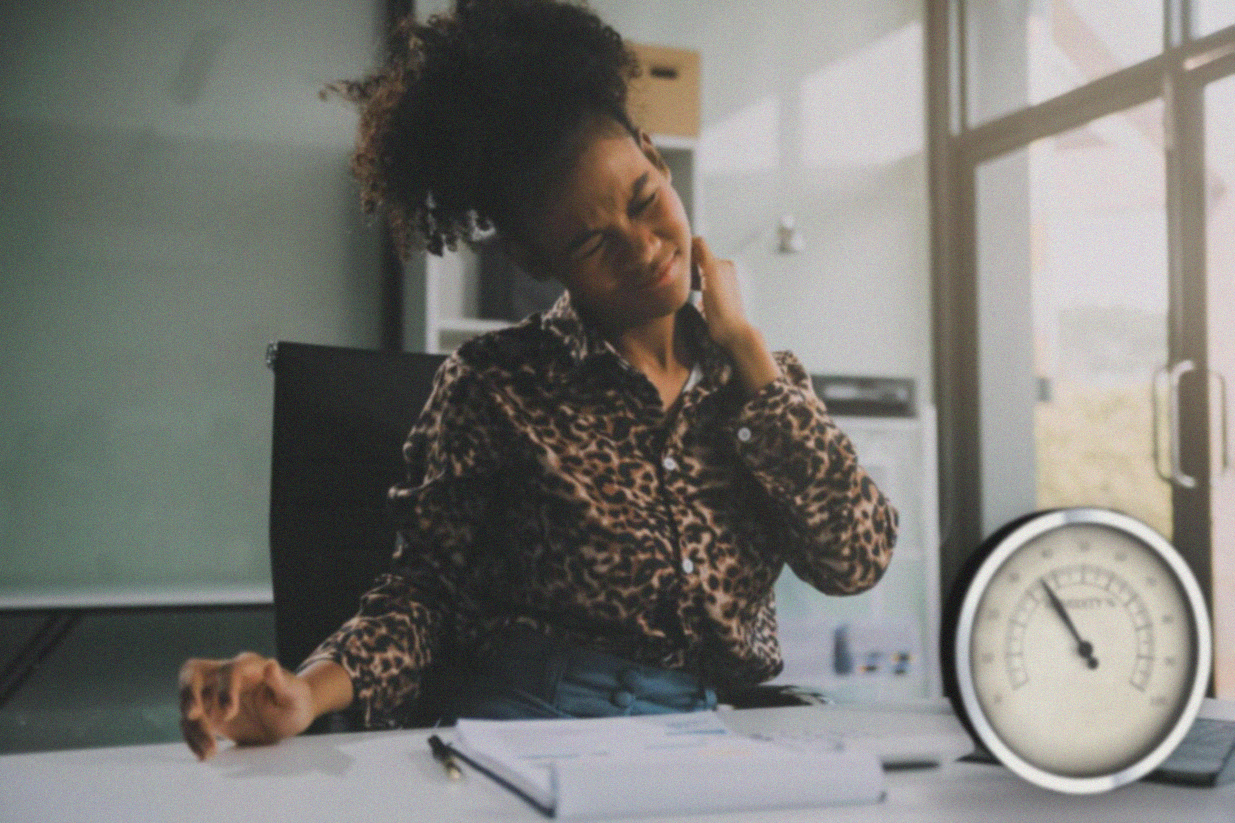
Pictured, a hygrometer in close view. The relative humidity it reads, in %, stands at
35 %
